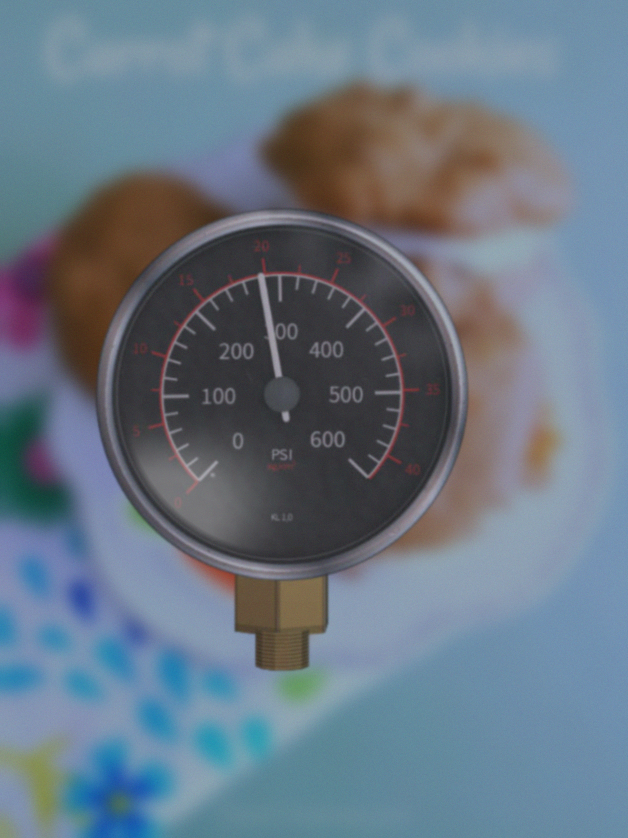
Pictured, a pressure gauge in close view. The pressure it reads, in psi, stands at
280 psi
